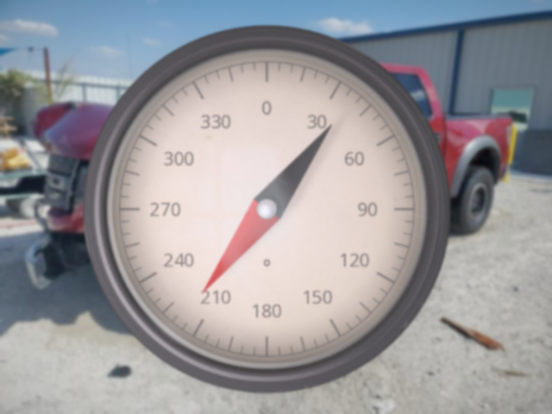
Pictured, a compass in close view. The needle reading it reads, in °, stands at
217.5 °
